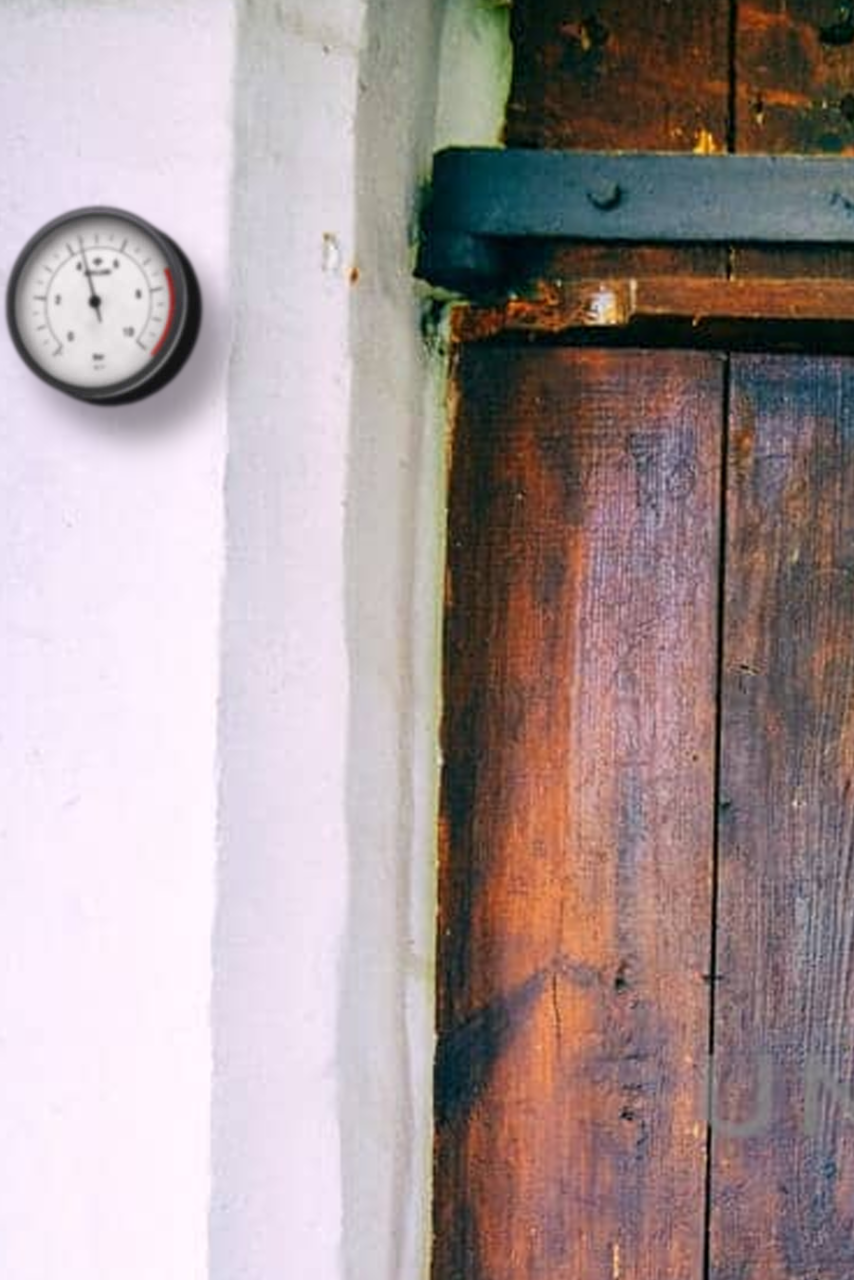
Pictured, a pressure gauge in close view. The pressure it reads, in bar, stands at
4.5 bar
